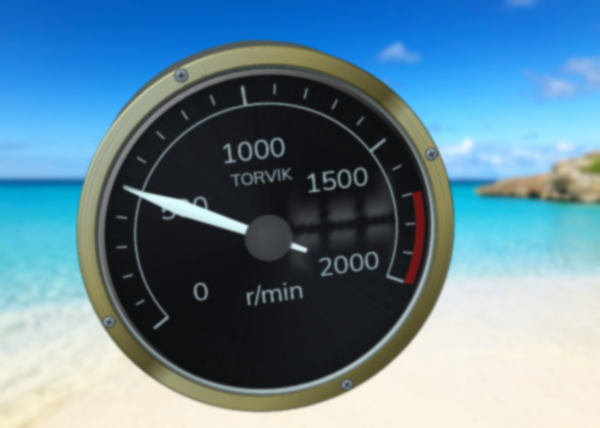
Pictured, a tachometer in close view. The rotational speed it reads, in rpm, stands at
500 rpm
